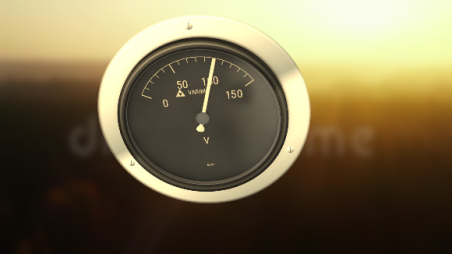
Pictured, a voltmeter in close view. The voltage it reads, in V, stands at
100 V
